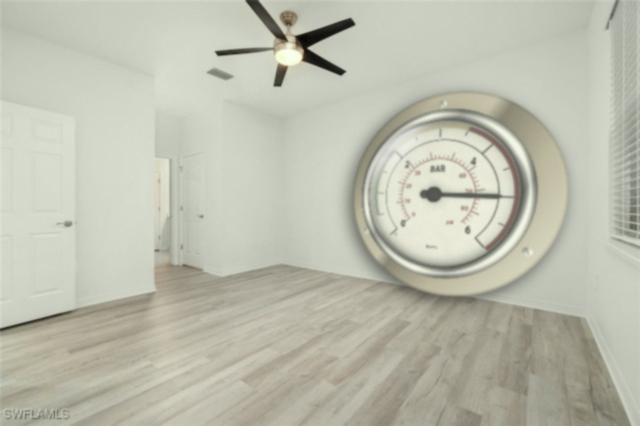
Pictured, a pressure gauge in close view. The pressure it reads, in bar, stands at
5 bar
